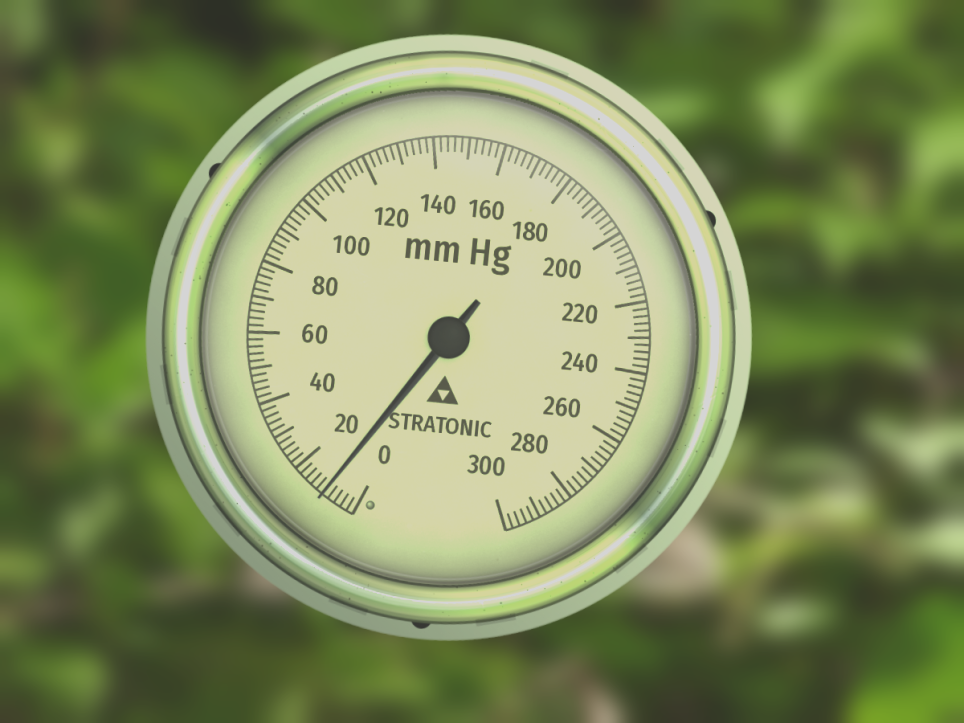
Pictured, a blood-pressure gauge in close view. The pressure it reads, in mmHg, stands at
10 mmHg
